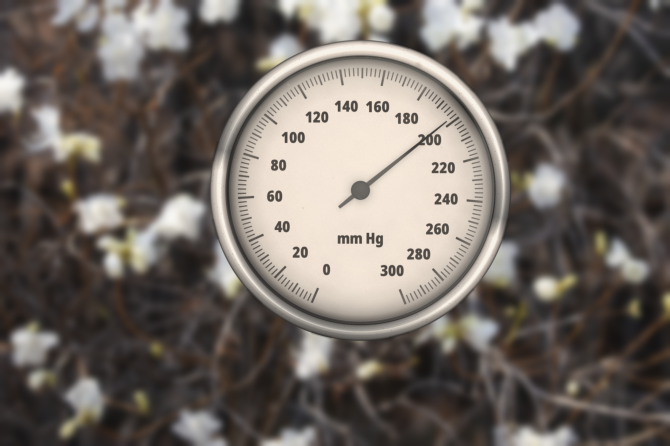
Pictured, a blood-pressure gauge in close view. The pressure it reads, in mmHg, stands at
198 mmHg
